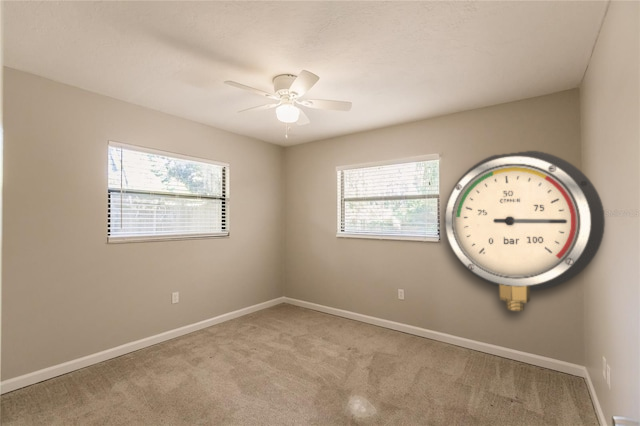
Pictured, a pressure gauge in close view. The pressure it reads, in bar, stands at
85 bar
